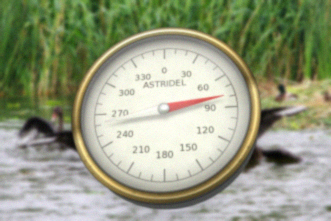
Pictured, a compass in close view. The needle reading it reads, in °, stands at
80 °
